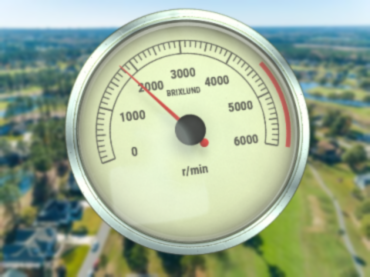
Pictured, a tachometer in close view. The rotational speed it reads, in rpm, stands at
1800 rpm
